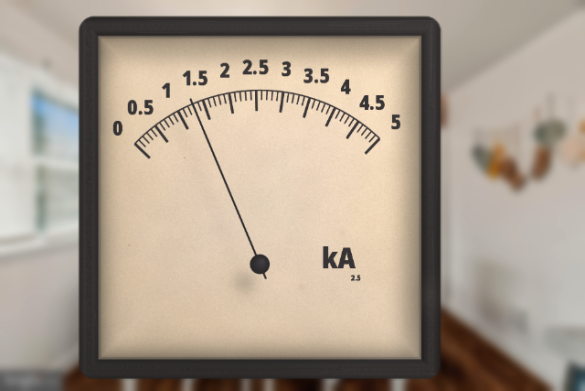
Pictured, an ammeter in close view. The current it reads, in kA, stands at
1.3 kA
